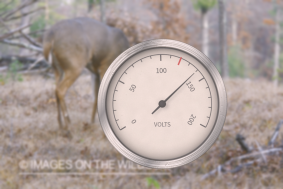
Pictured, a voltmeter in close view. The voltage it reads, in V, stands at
140 V
